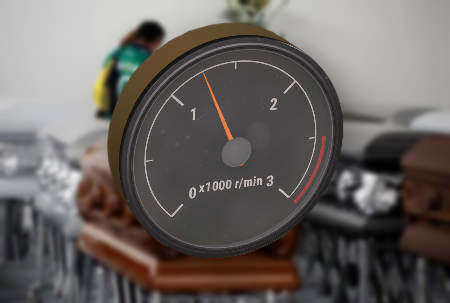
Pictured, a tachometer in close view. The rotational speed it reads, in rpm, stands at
1250 rpm
